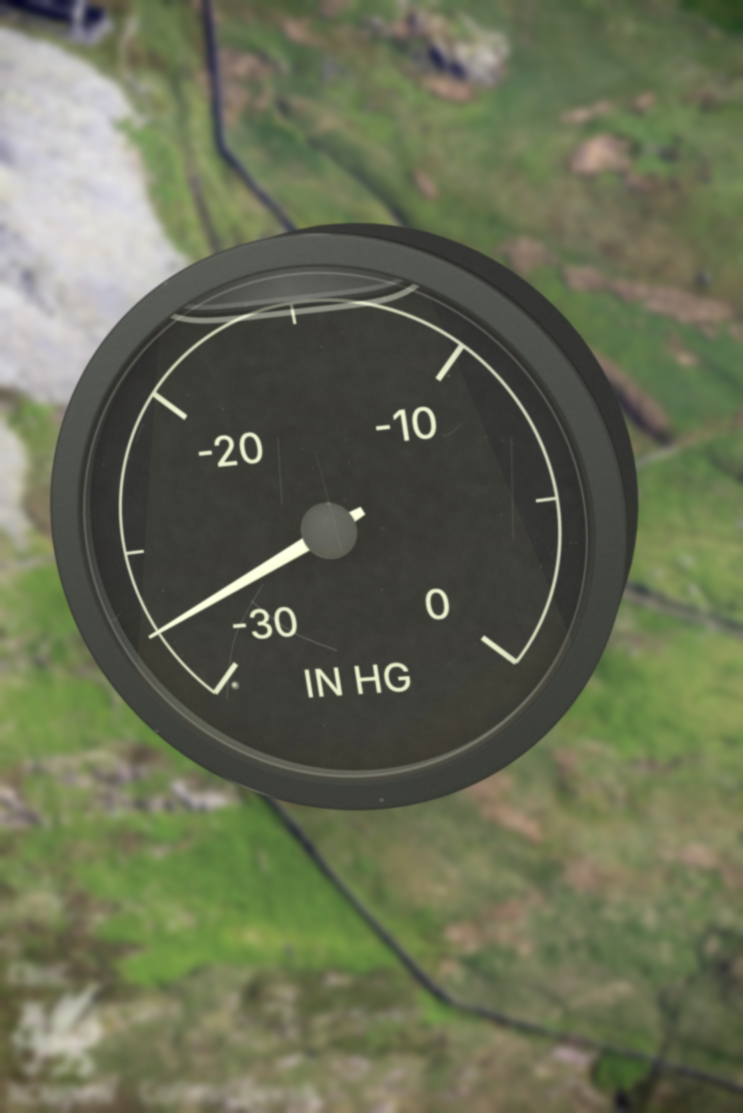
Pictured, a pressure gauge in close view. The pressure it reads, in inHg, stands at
-27.5 inHg
